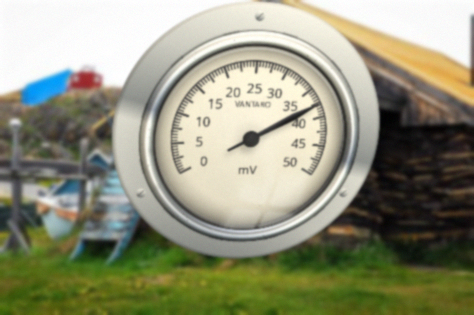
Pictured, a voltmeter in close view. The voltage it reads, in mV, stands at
37.5 mV
